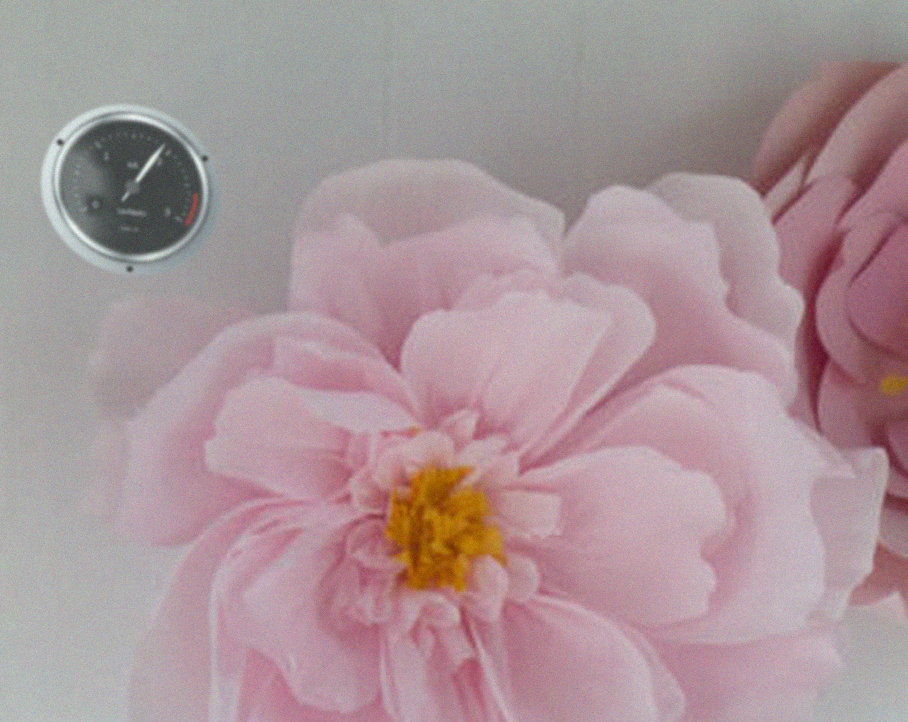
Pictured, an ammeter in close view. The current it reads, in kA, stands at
1.9 kA
